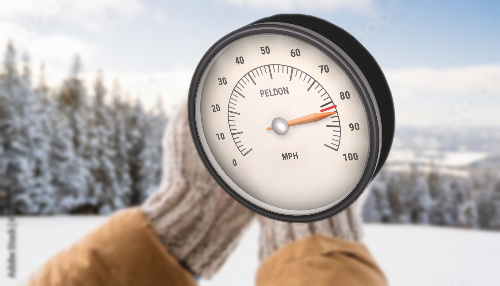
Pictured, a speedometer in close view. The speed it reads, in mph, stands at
84 mph
